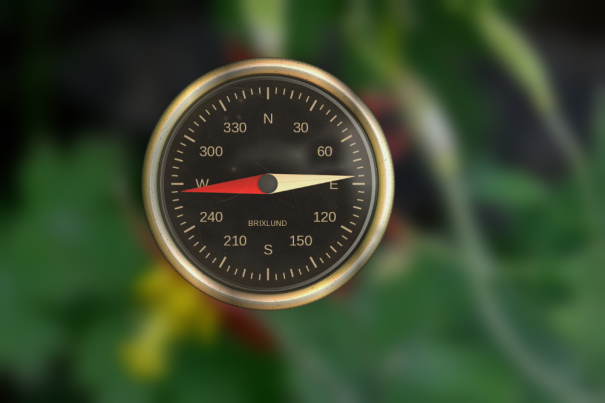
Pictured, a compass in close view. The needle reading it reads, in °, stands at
265 °
